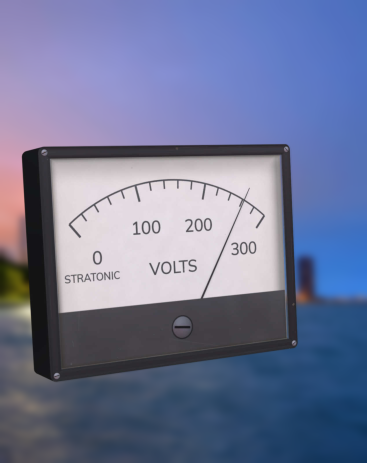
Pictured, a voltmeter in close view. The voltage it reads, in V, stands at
260 V
